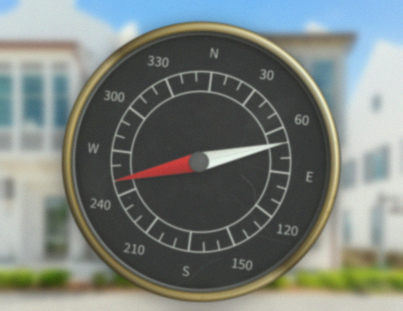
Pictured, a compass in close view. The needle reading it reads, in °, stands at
250 °
